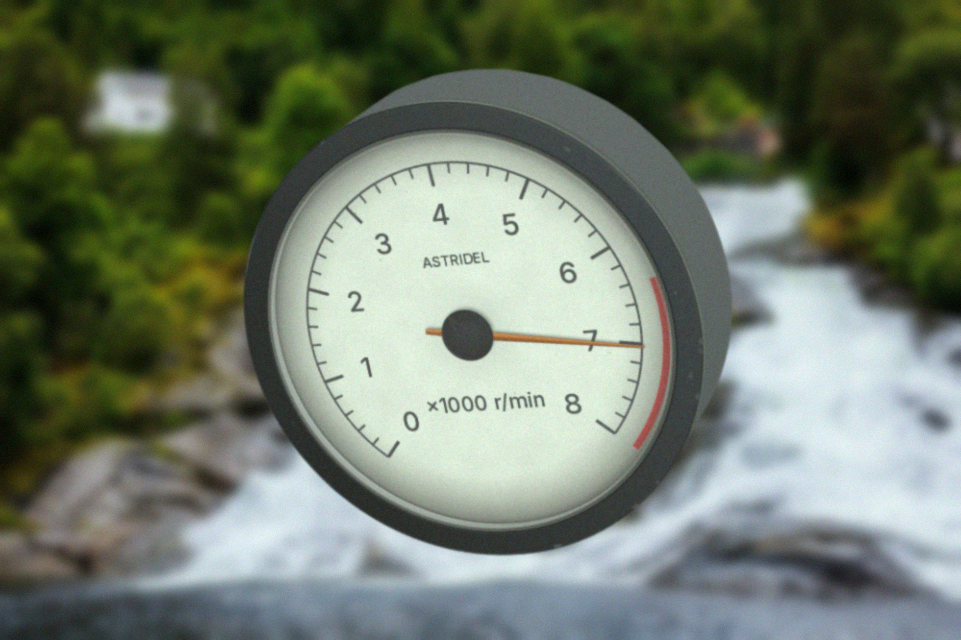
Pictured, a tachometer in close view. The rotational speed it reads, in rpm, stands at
7000 rpm
